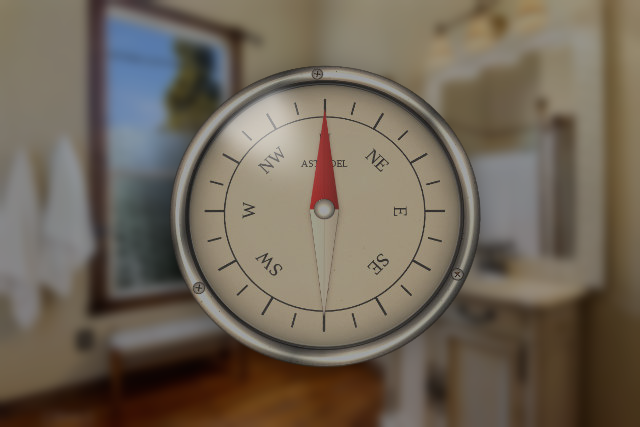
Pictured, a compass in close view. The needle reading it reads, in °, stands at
0 °
